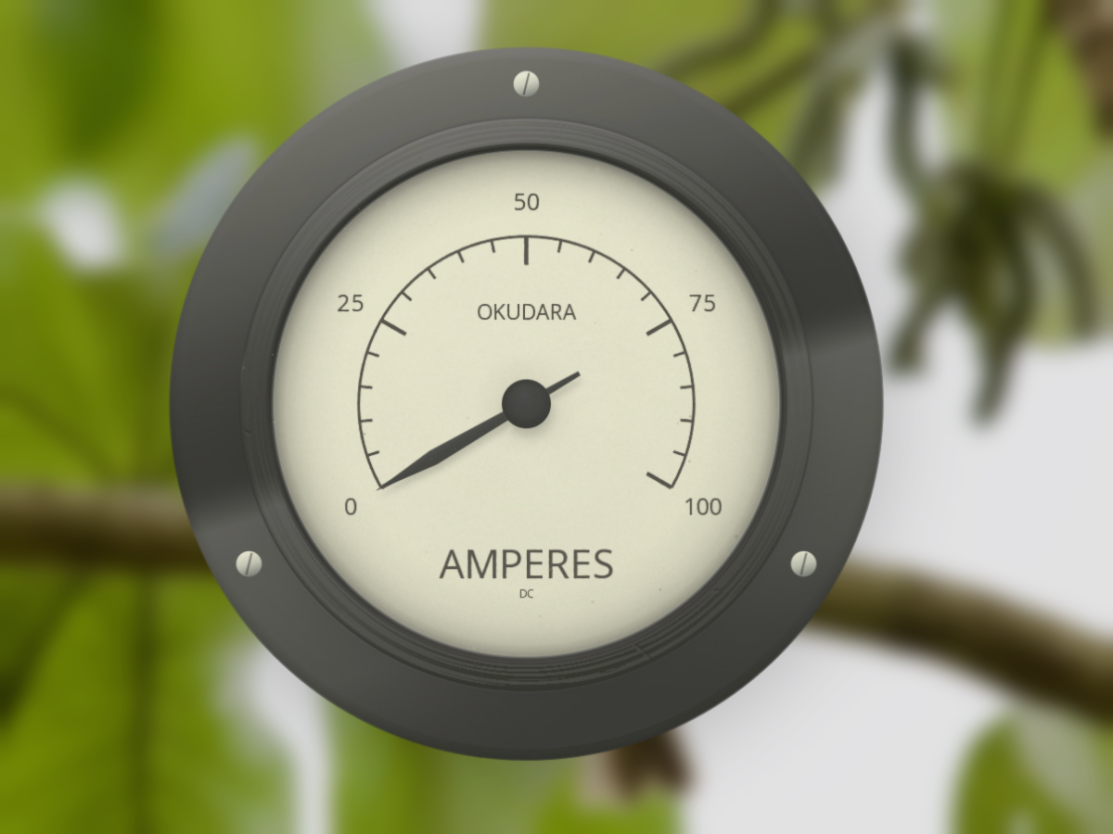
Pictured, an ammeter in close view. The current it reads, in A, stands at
0 A
